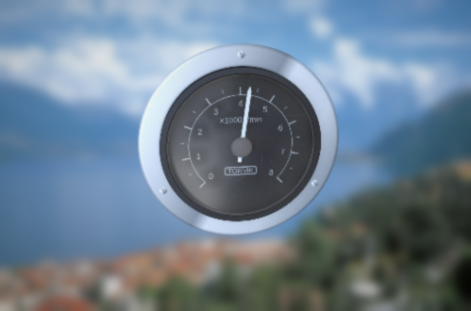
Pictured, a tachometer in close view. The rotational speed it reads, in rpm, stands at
4250 rpm
